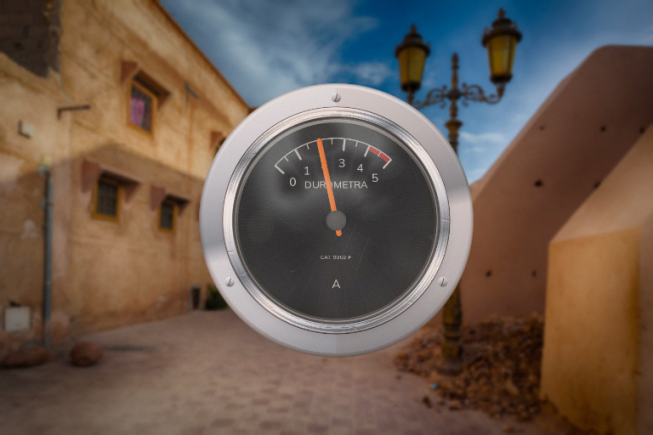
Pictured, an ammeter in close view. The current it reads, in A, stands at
2 A
